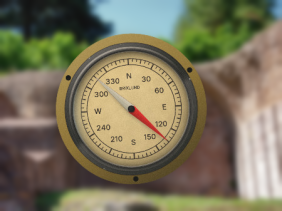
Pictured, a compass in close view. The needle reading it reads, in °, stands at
135 °
